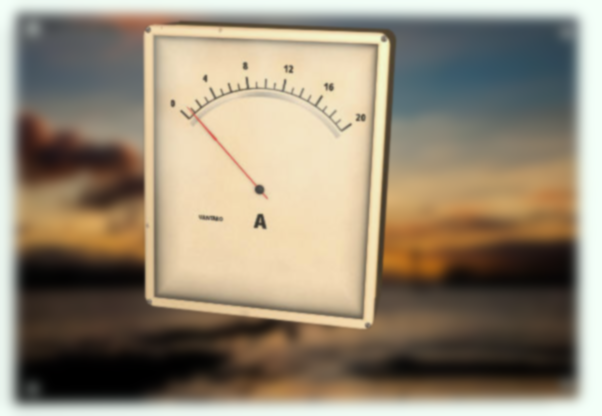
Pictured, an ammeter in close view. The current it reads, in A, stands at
1 A
